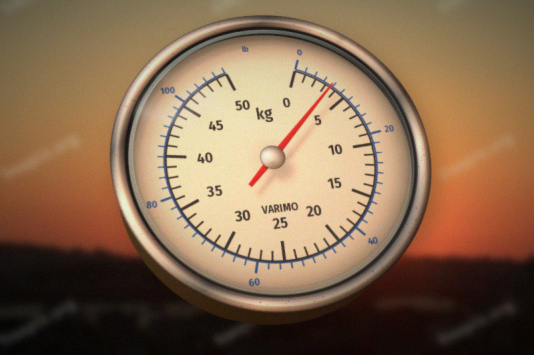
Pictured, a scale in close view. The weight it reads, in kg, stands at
3.5 kg
